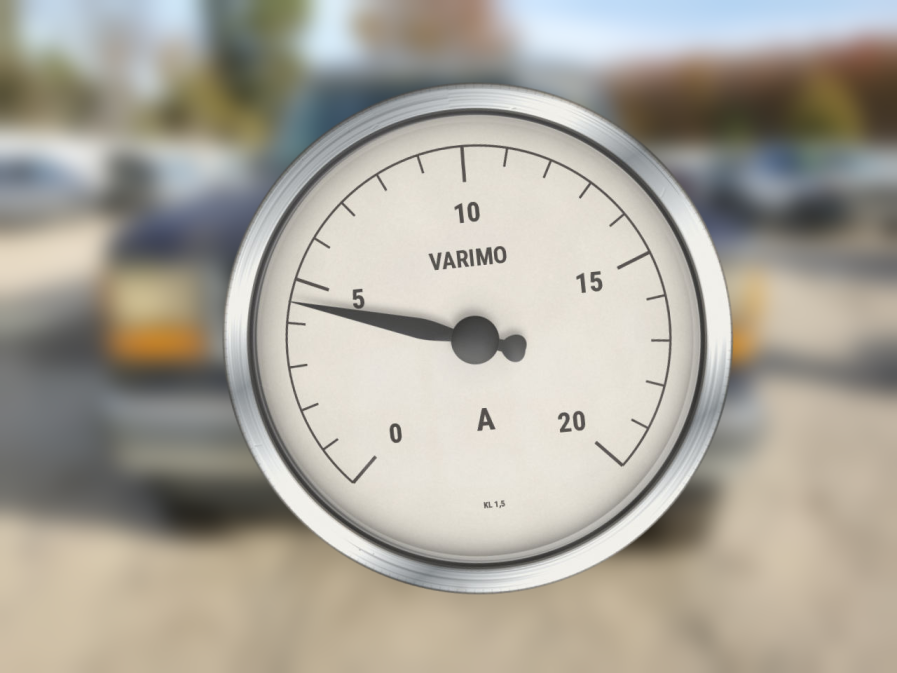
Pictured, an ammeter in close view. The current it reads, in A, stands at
4.5 A
